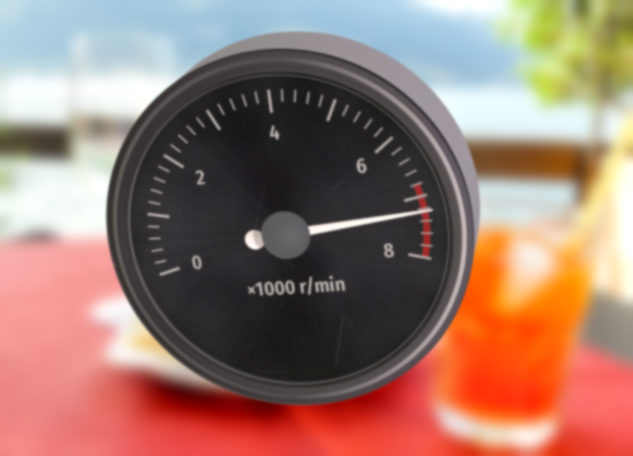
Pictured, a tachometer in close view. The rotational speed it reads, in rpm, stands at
7200 rpm
